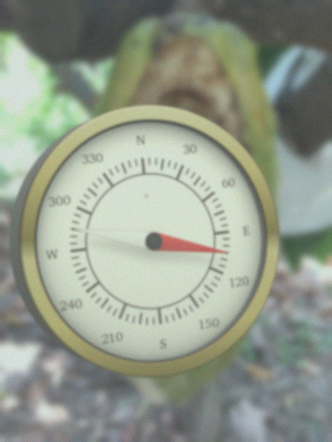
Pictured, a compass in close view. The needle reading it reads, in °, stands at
105 °
